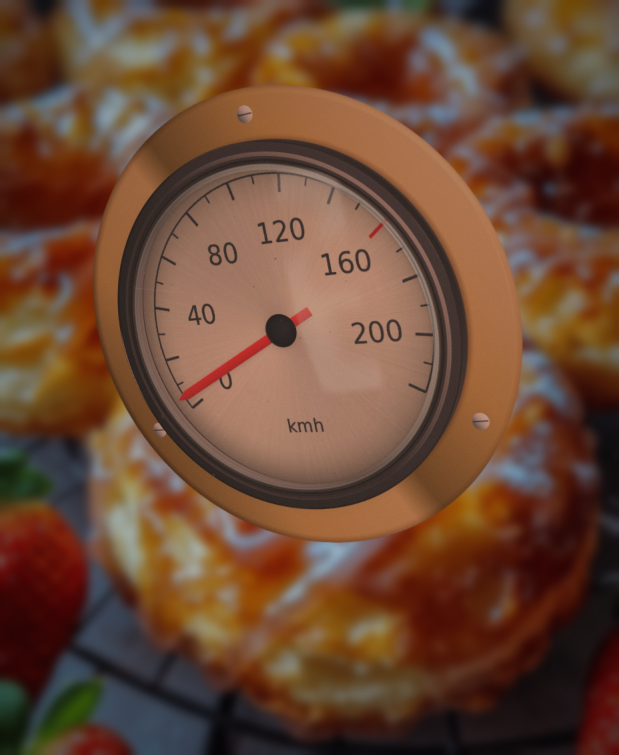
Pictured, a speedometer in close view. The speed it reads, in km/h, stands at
5 km/h
